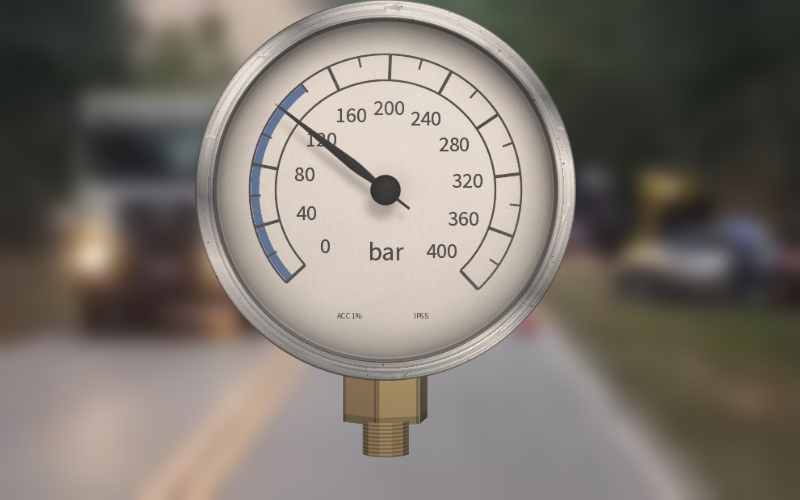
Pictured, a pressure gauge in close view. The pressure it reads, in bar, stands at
120 bar
